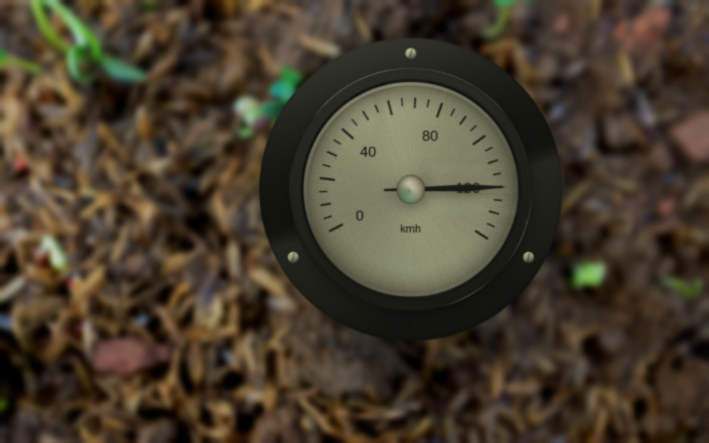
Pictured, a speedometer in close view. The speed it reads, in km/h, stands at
120 km/h
